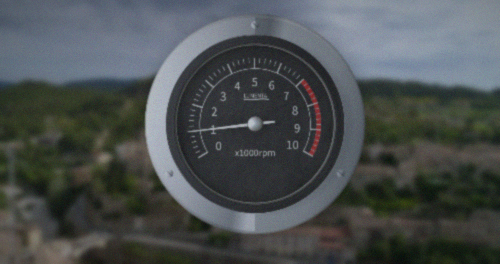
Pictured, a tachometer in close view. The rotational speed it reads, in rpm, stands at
1000 rpm
